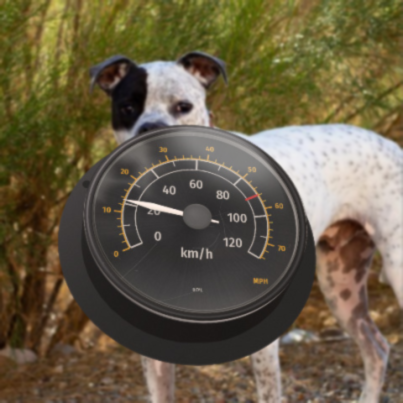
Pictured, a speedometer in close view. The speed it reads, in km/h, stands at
20 km/h
